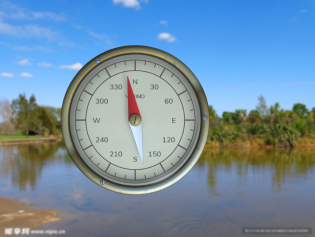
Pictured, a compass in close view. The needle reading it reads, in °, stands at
350 °
